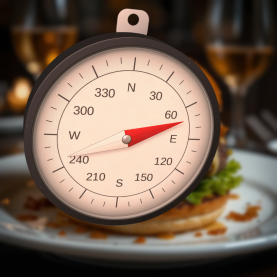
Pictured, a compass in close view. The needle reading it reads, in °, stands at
70 °
